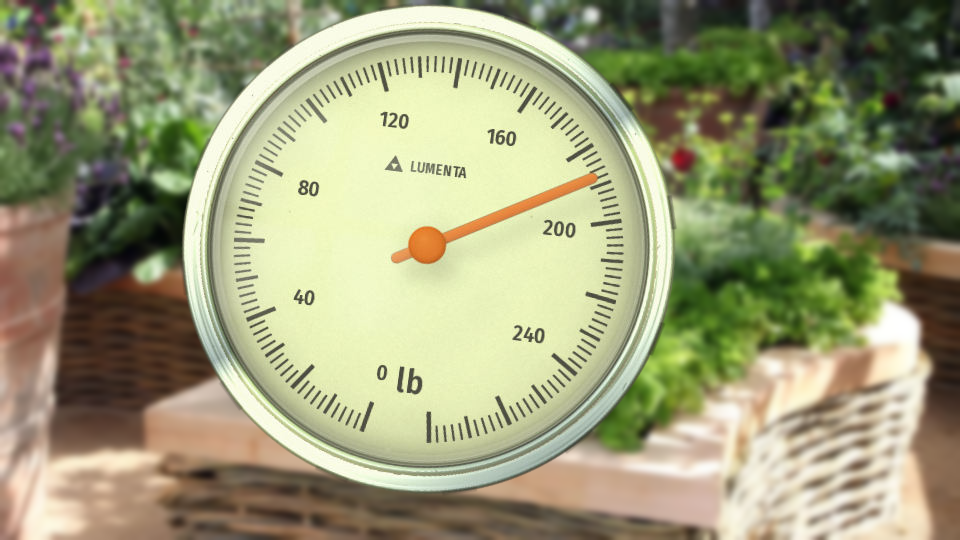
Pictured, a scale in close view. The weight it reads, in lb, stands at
188 lb
